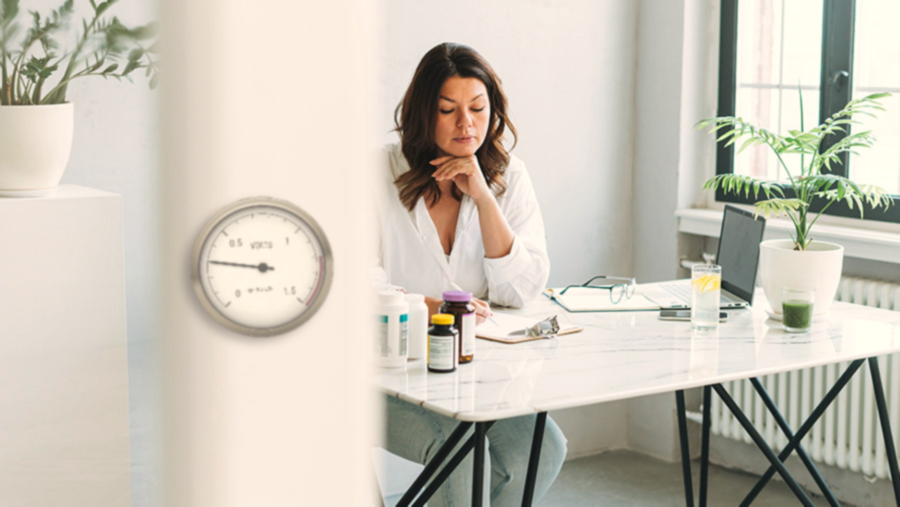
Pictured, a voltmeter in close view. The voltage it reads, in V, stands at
0.3 V
